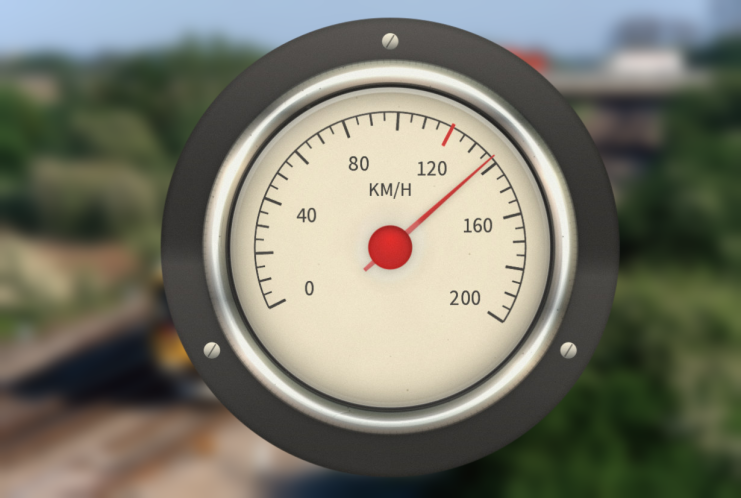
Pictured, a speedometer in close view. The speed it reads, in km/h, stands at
137.5 km/h
